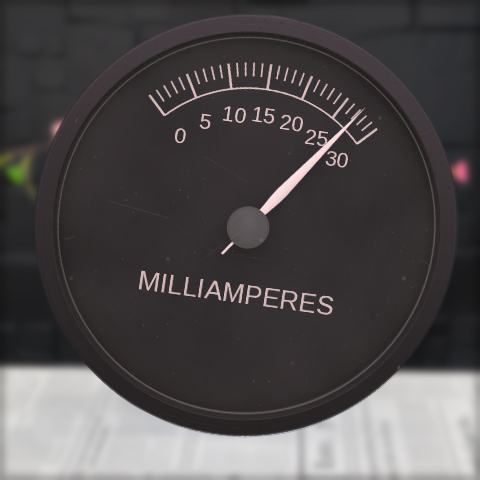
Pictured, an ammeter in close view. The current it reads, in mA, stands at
27 mA
